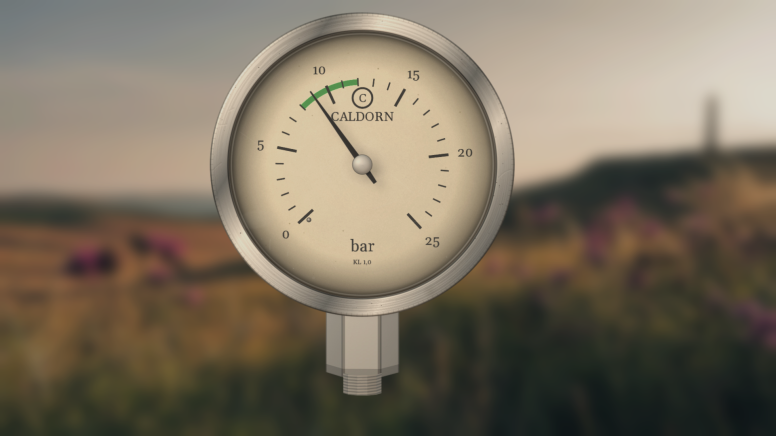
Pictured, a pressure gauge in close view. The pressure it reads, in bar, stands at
9 bar
